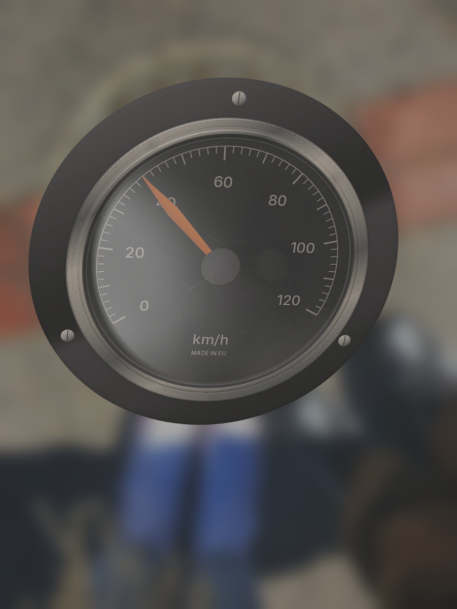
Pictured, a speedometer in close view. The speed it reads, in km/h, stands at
40 km/h
